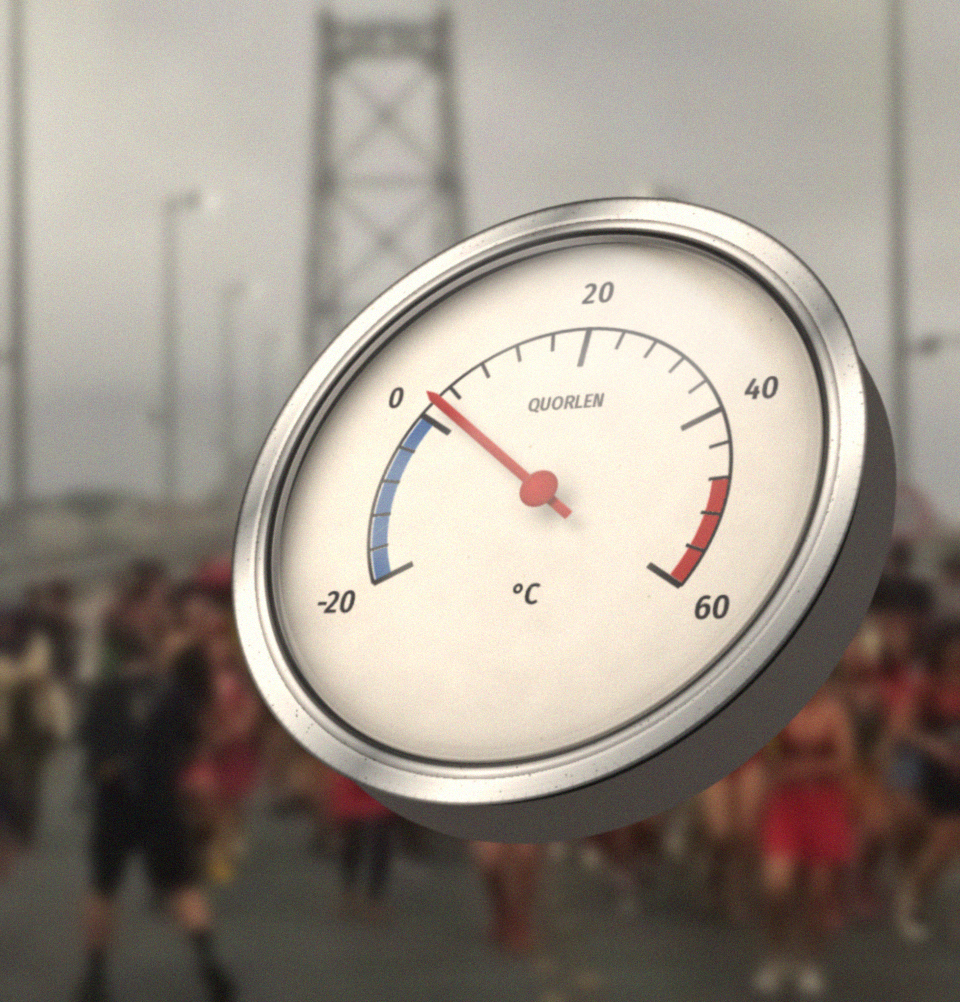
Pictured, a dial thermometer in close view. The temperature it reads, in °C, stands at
2 °C
